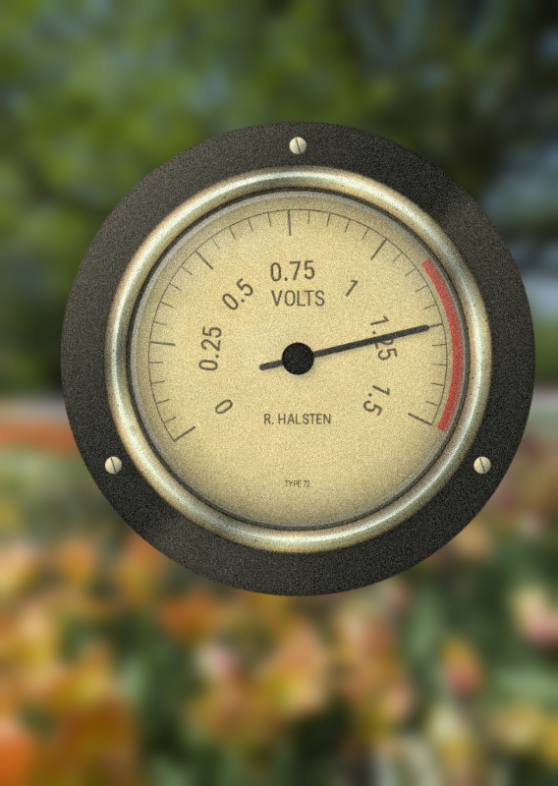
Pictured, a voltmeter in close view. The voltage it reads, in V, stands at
1.25 V
